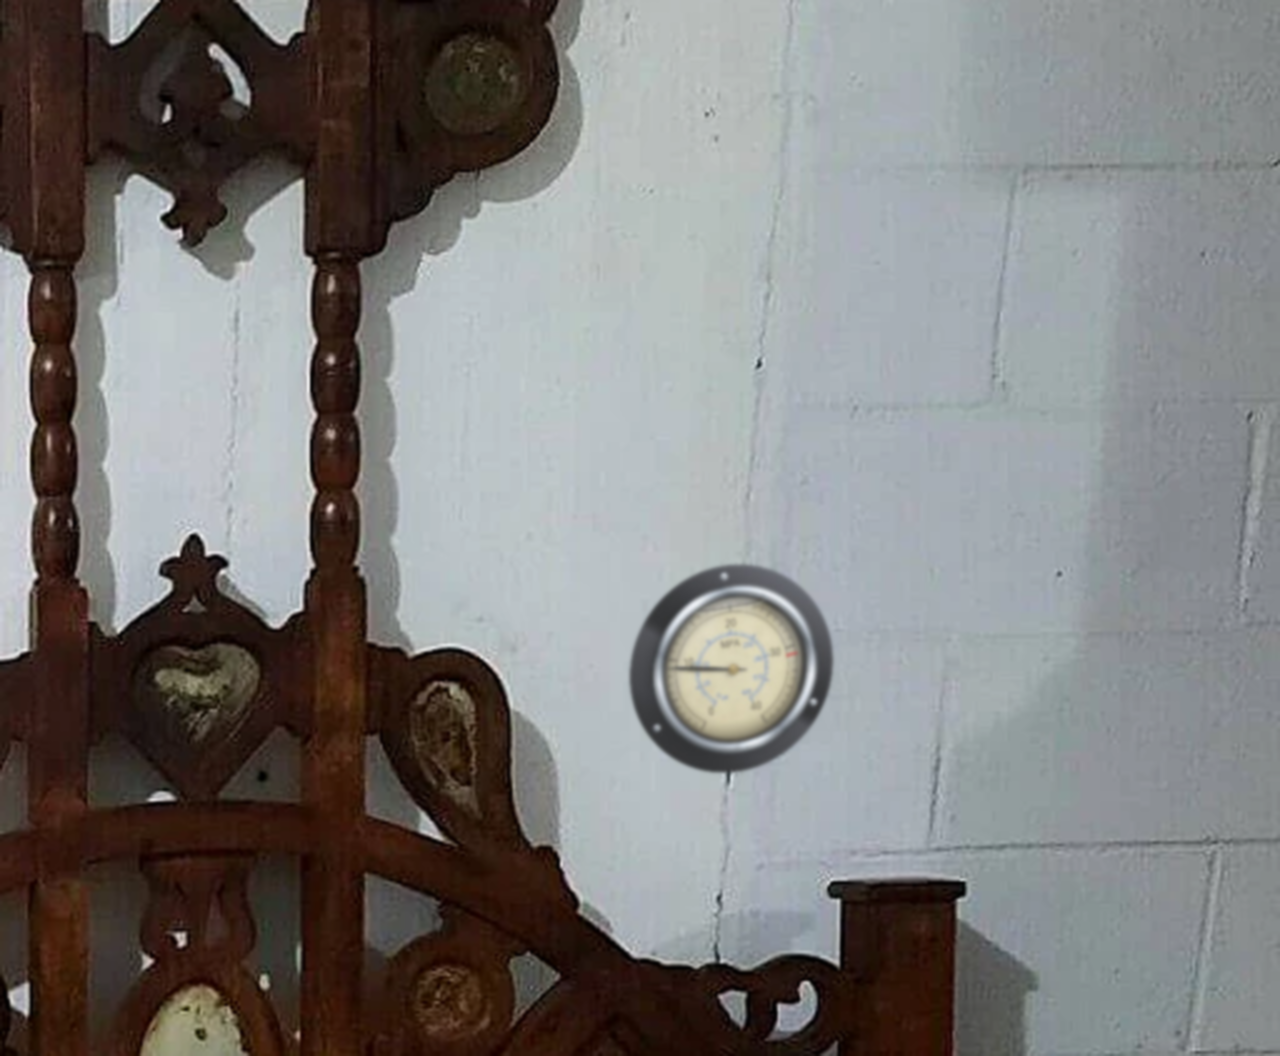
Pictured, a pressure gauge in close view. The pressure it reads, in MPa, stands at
9 MPa
